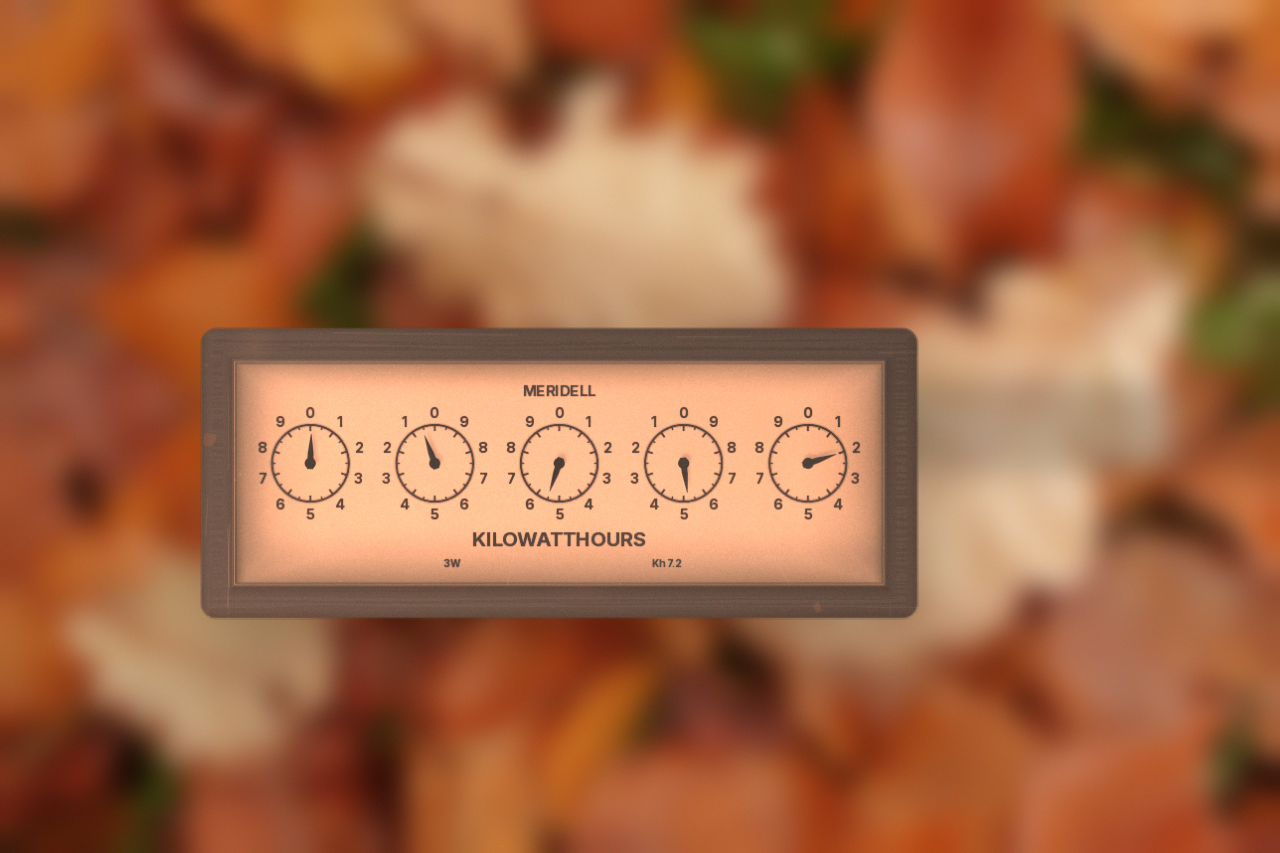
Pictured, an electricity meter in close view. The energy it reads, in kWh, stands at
552 kWh
